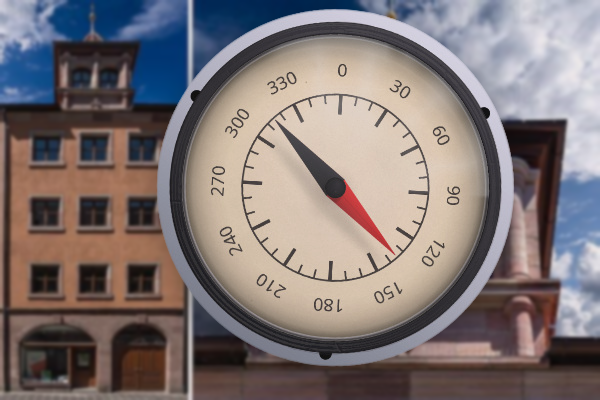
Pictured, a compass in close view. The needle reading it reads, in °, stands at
135 °
